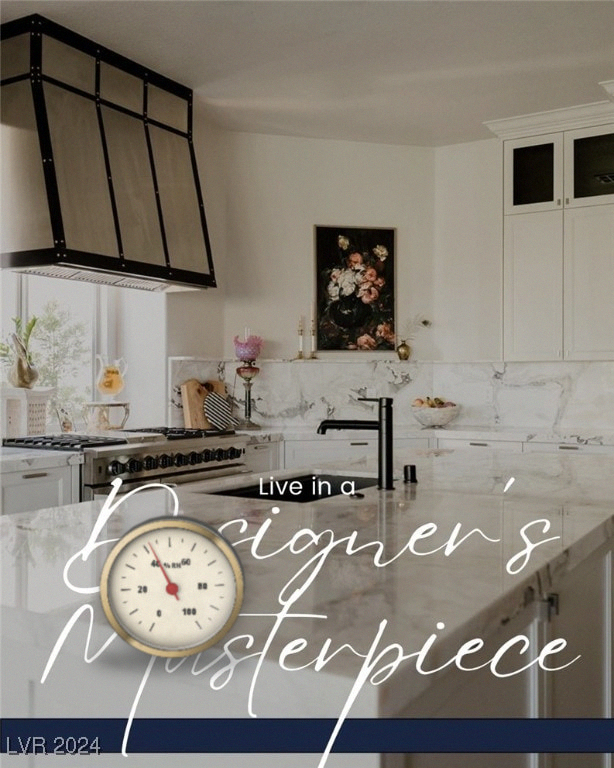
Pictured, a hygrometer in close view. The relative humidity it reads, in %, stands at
42.5 %
